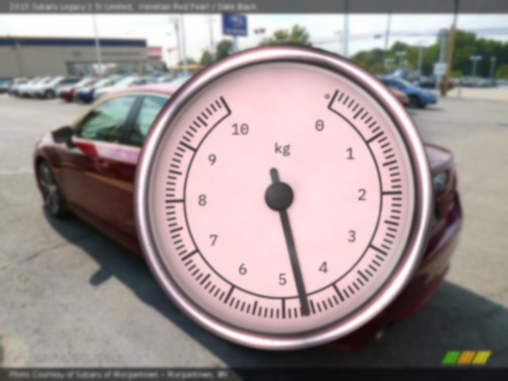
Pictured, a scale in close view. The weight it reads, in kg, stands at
4.6 kg
